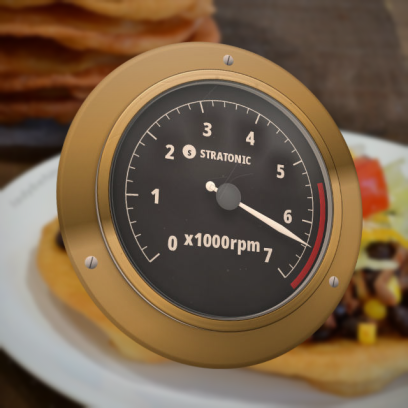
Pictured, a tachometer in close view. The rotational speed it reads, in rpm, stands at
6400 rpm
